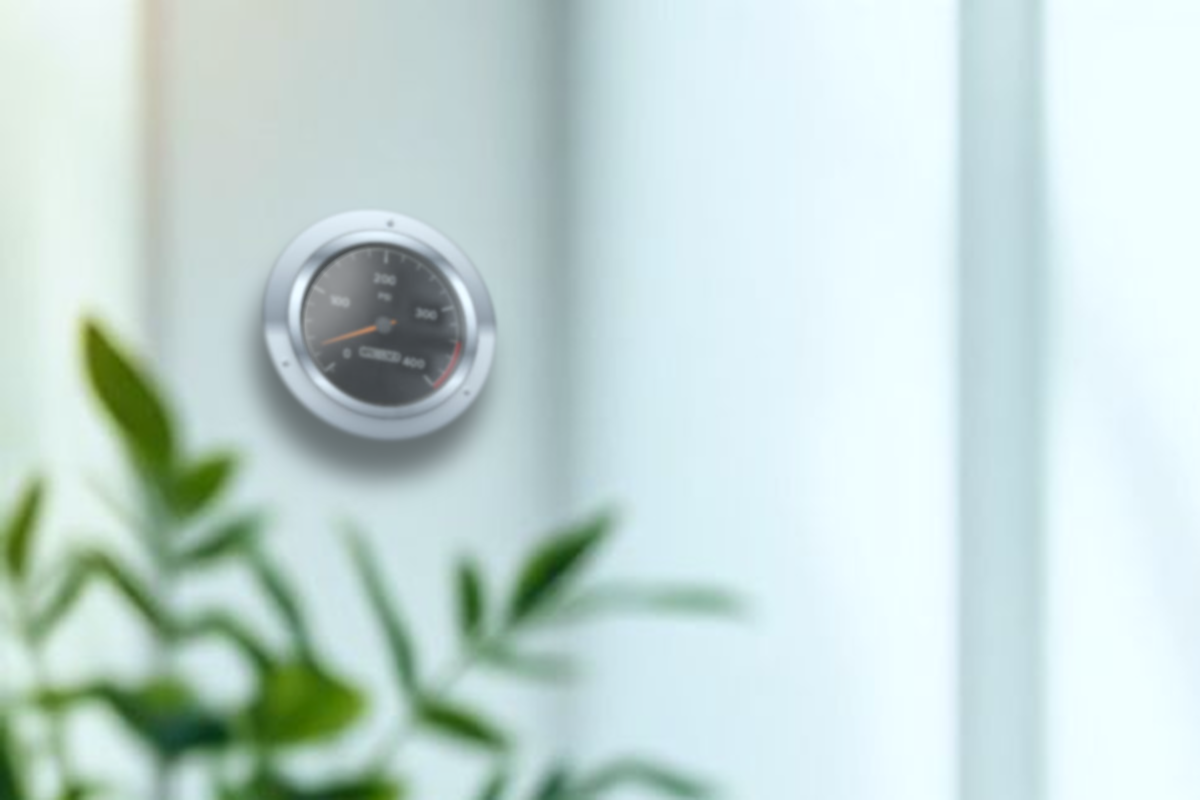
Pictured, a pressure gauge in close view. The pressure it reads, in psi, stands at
30 psi
